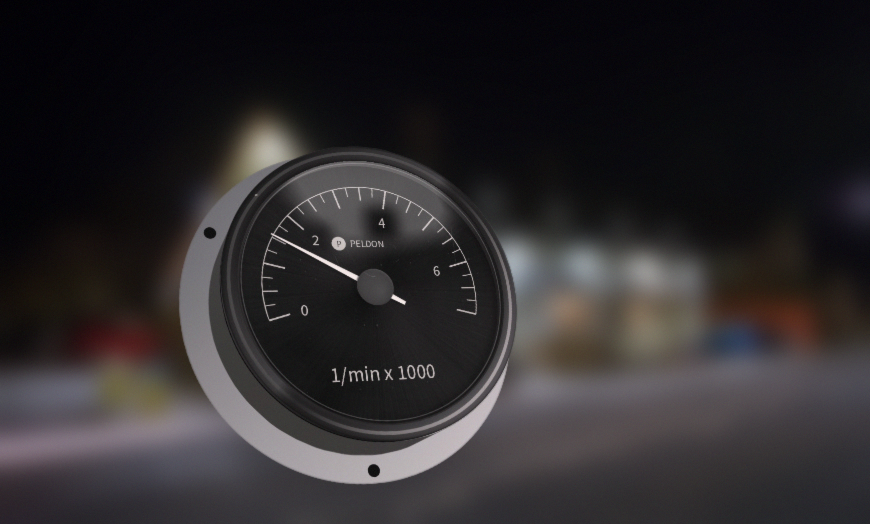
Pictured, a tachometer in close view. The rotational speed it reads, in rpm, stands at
1500 rpm
